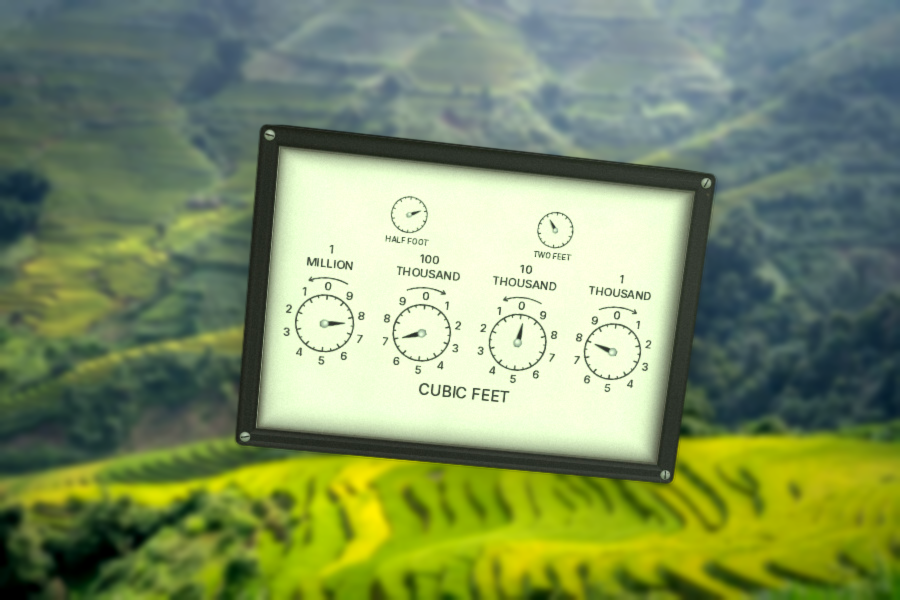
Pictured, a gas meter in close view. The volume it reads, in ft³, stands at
769800 ft³
